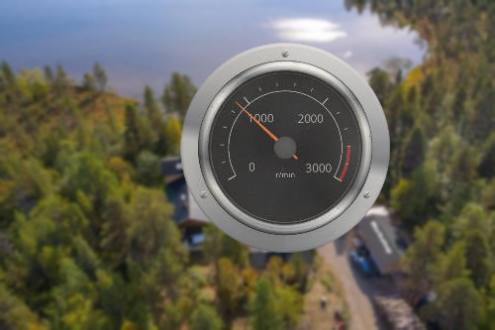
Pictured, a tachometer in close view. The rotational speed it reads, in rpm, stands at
900 rpm
